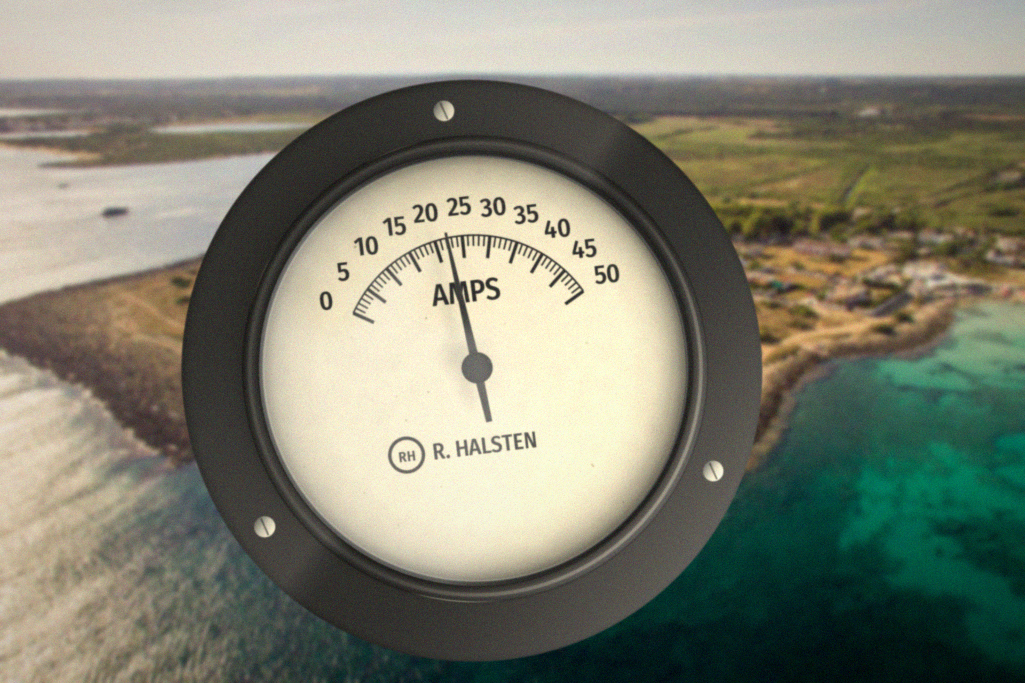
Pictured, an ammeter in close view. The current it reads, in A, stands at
22 A
